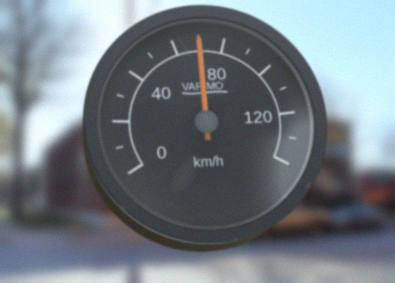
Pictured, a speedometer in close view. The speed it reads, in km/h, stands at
70 km/h
